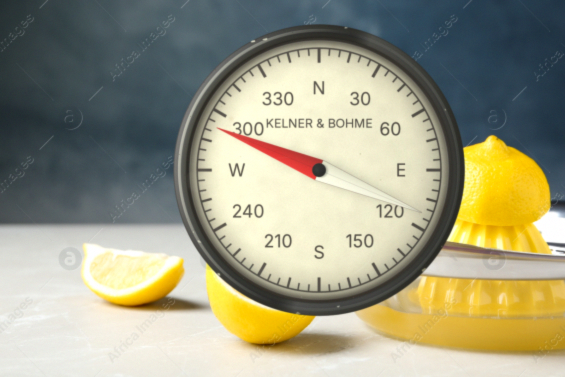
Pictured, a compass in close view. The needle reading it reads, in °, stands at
292.5 °
